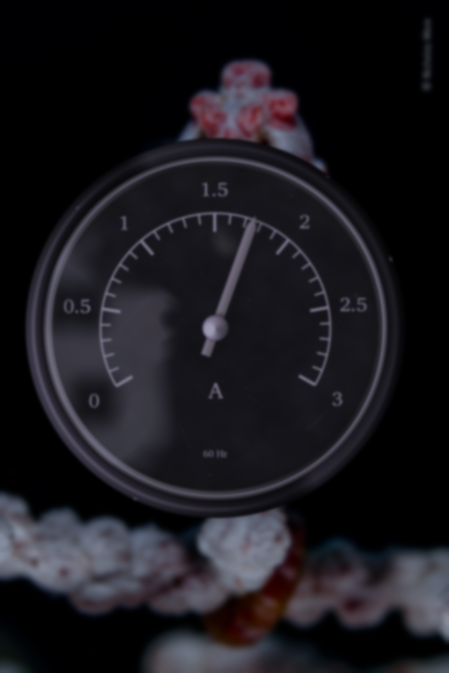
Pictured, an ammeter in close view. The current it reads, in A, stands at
1.75 A
